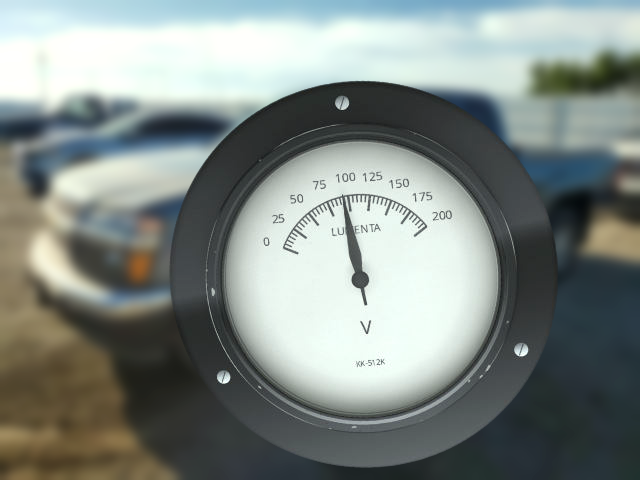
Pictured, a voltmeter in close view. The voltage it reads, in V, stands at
95 V
